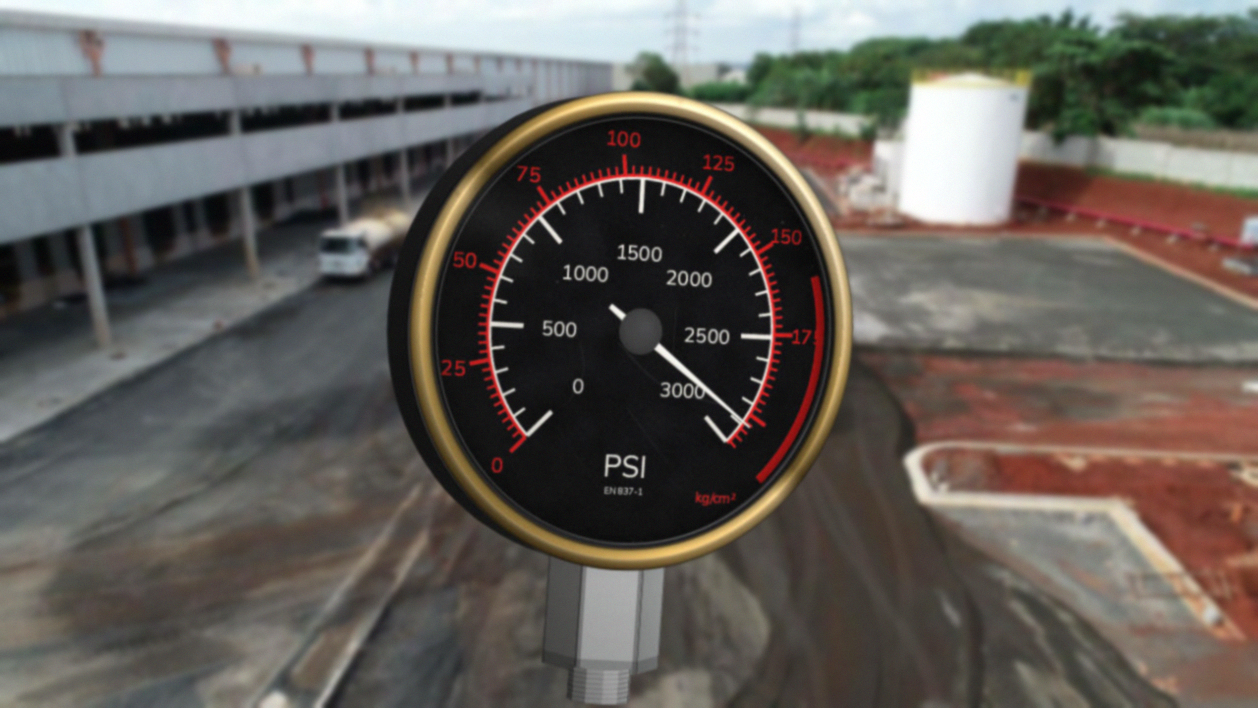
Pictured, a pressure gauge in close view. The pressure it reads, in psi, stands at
2900 psi
